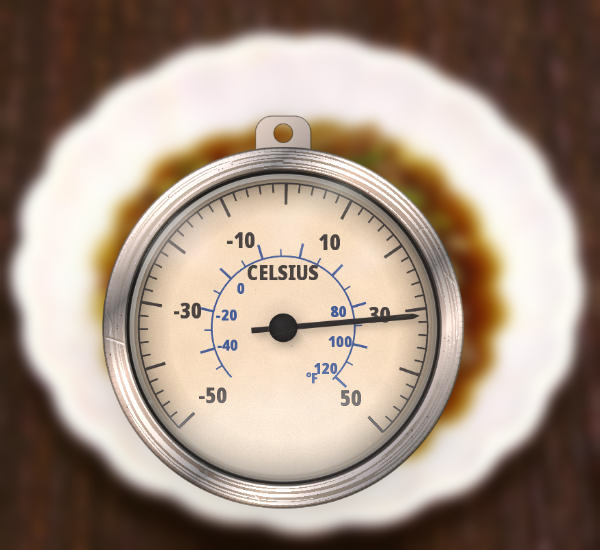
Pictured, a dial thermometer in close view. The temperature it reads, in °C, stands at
31 °C
